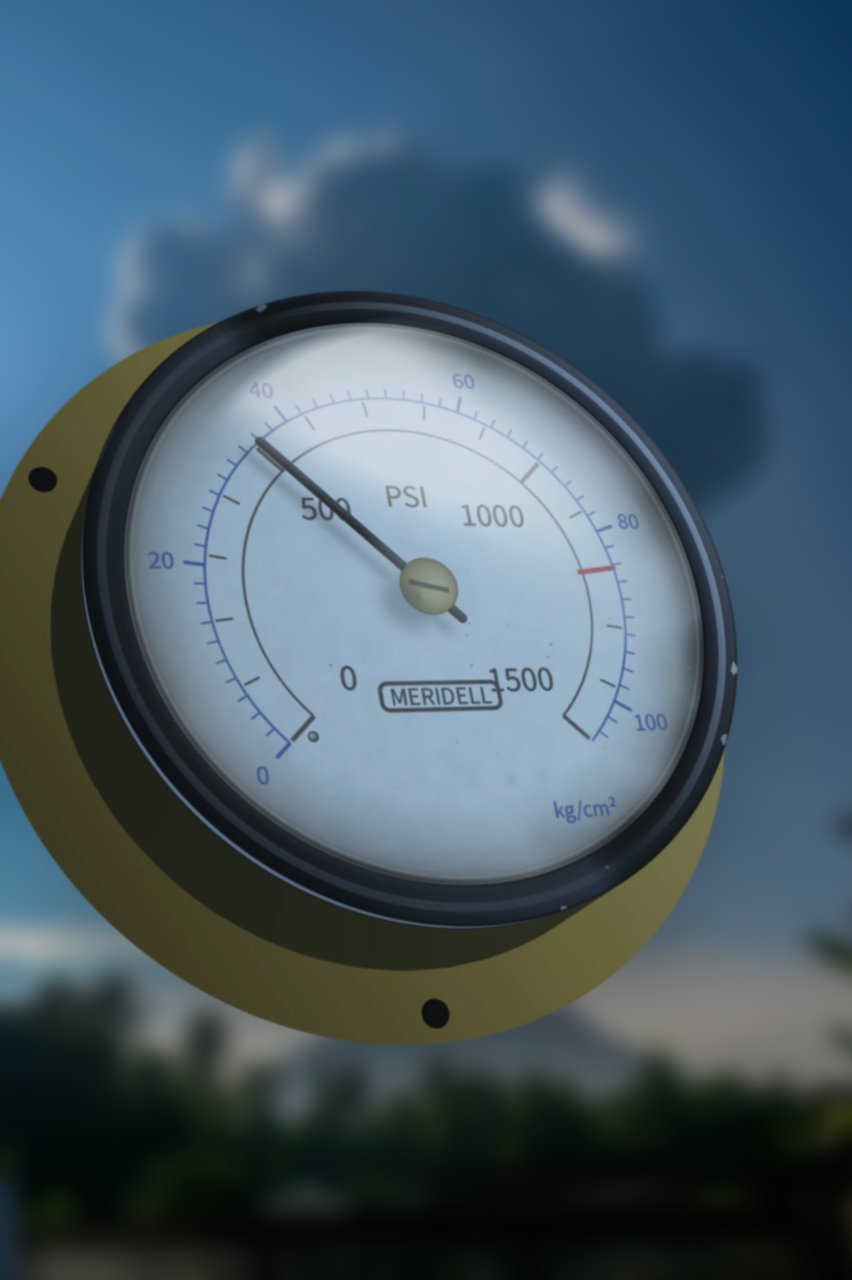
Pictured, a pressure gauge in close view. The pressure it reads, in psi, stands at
500 psi
